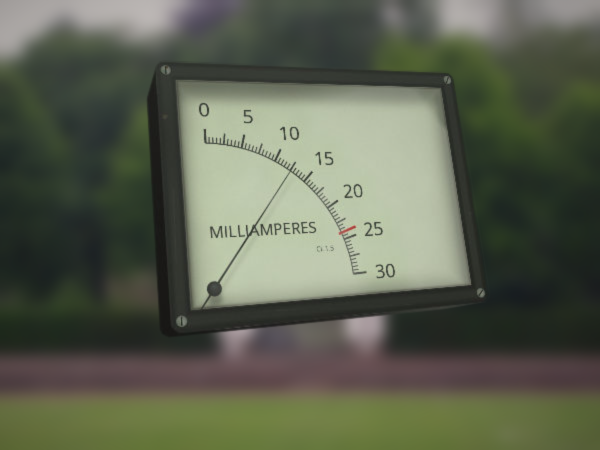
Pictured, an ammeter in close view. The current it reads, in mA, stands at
12.5 mA
